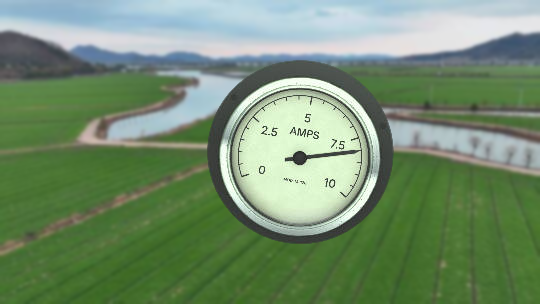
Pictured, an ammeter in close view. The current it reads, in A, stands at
8 A
